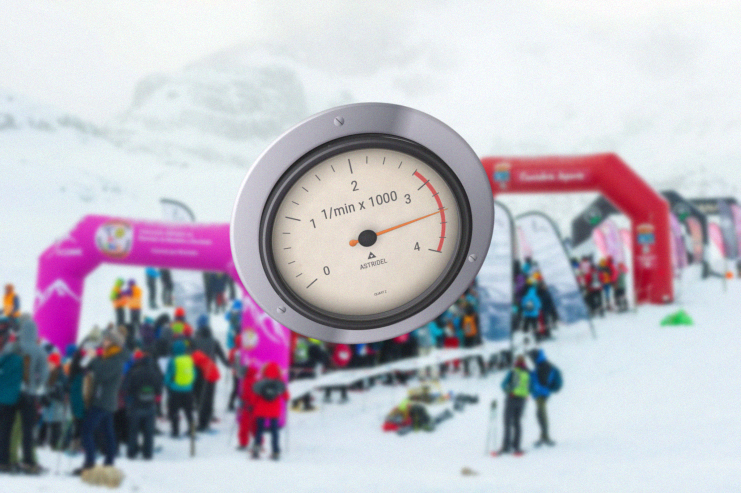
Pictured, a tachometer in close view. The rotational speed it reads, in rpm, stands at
3400 rpm
